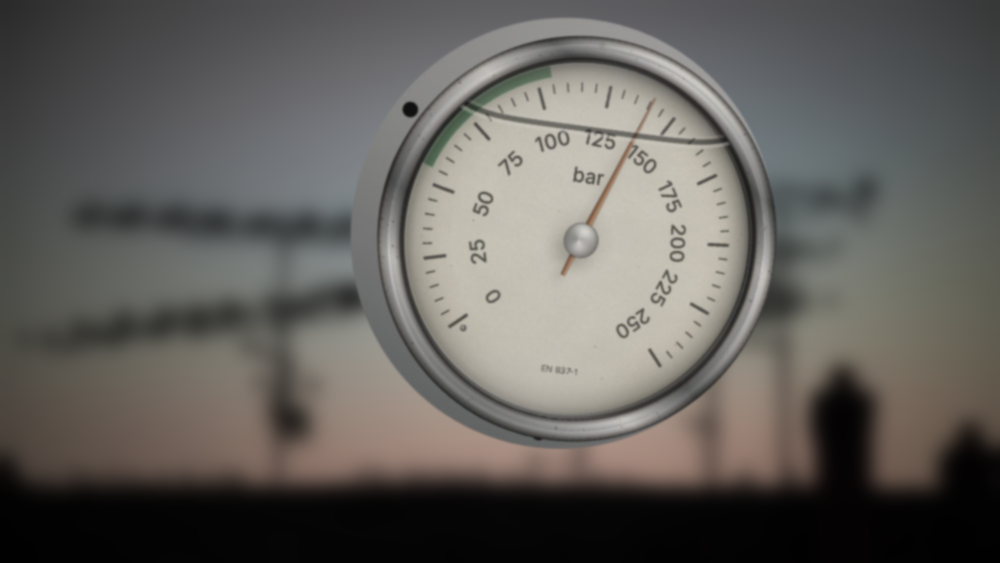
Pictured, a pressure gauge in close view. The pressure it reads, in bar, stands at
140 bar
